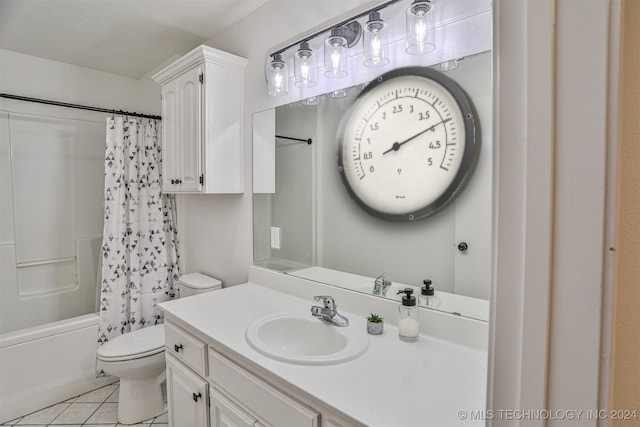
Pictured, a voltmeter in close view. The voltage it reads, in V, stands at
4 V
